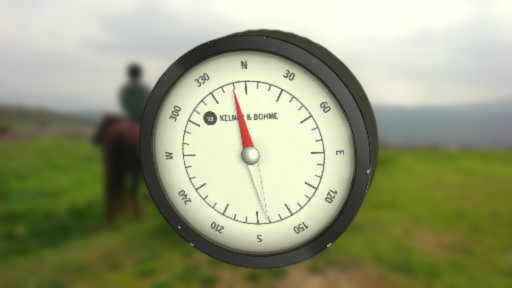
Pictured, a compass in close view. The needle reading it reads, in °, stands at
350 °
